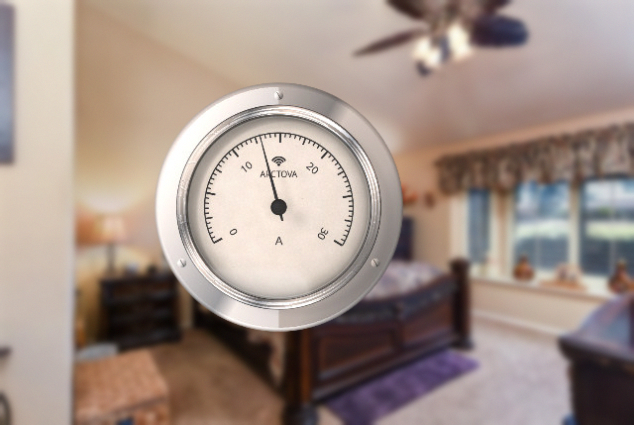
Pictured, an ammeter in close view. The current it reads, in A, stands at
13 A
